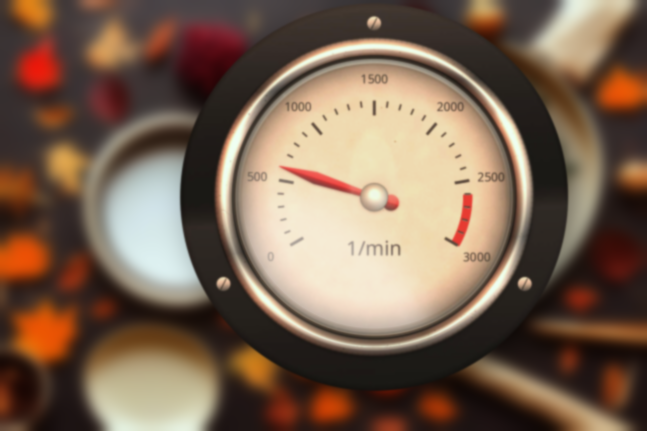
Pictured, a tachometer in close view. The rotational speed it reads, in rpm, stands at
600 rpm
